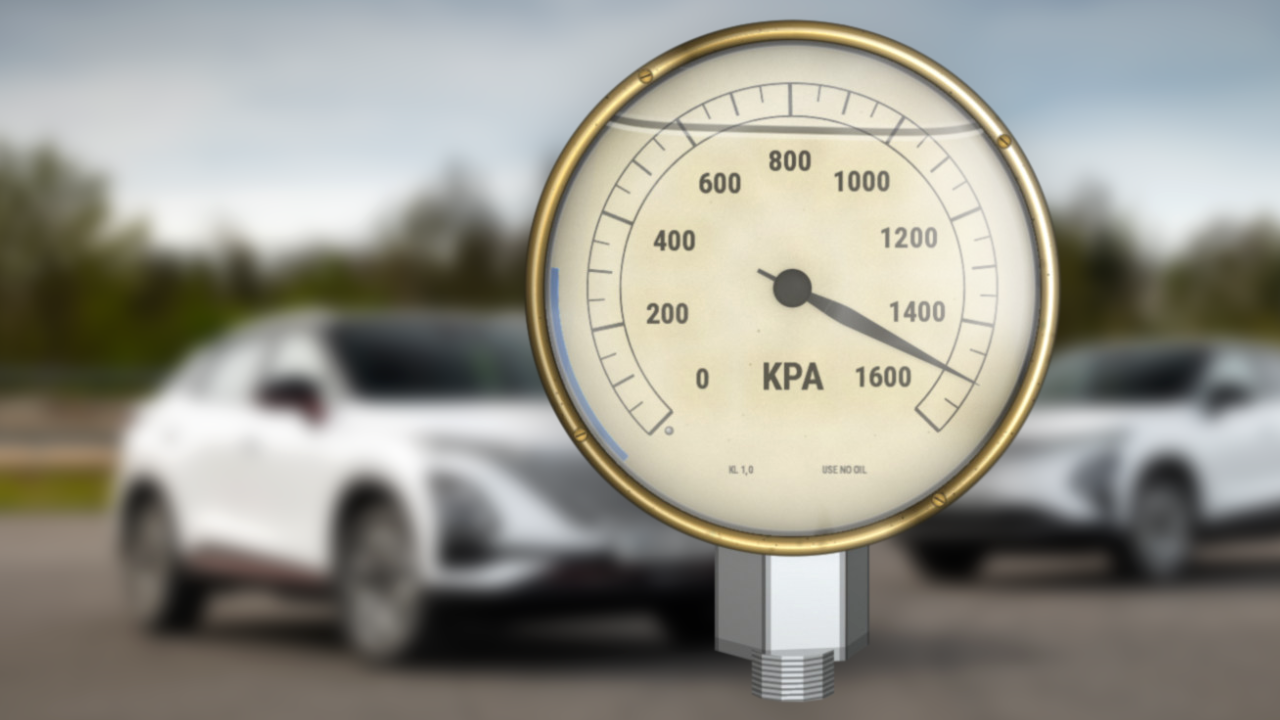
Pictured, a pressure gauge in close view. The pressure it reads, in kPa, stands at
1500 kPa
